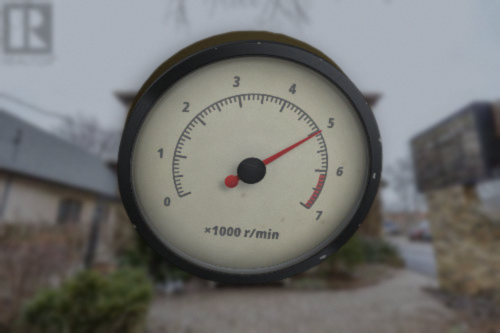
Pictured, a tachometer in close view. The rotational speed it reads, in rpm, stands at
5000 rpm
